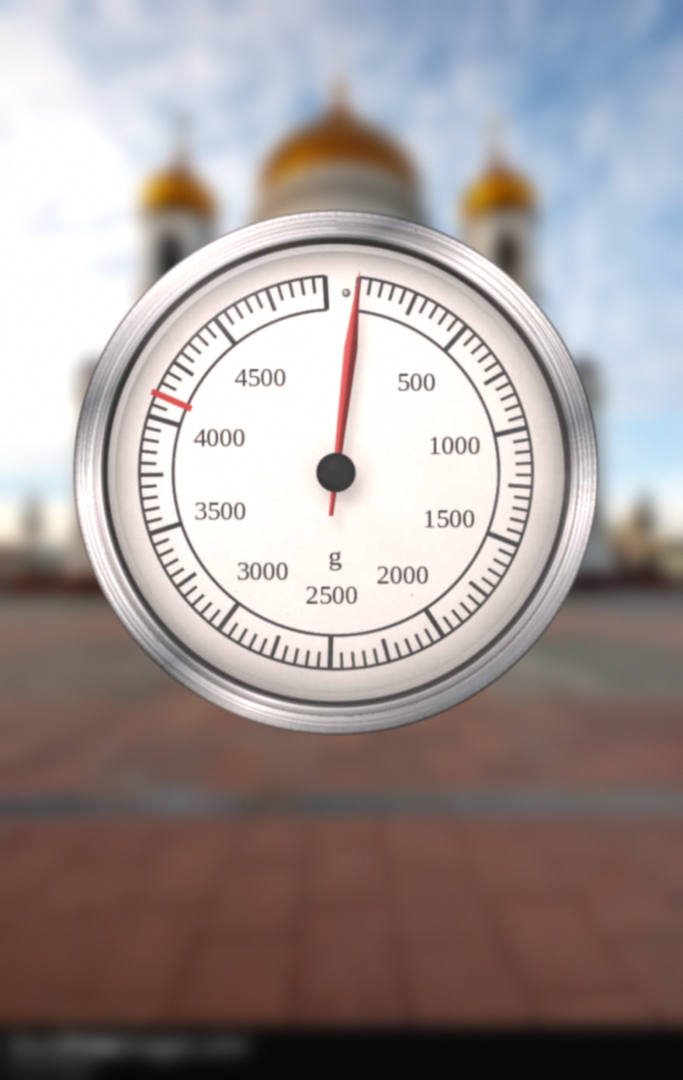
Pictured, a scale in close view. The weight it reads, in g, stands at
0 g
